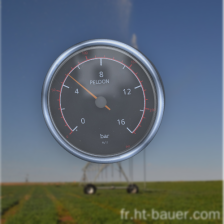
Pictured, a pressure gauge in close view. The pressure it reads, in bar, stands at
5 bar
